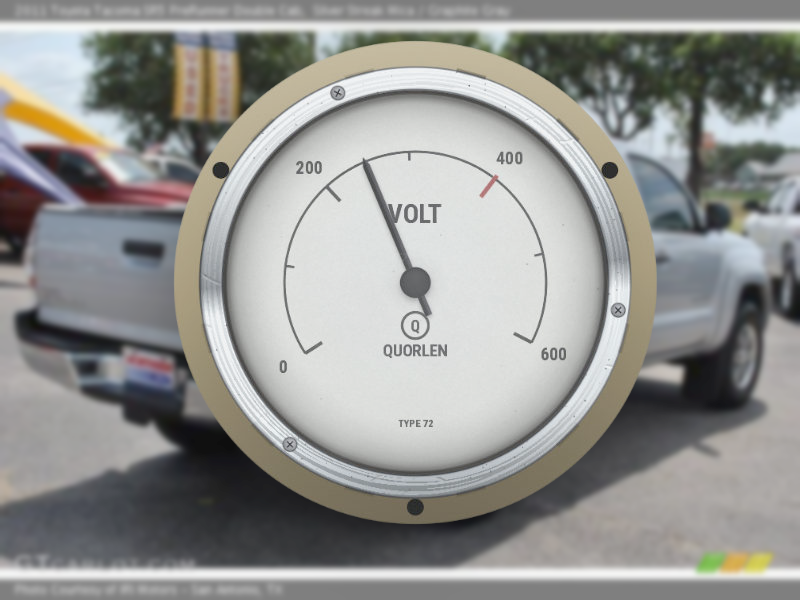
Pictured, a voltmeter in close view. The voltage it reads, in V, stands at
250 V
